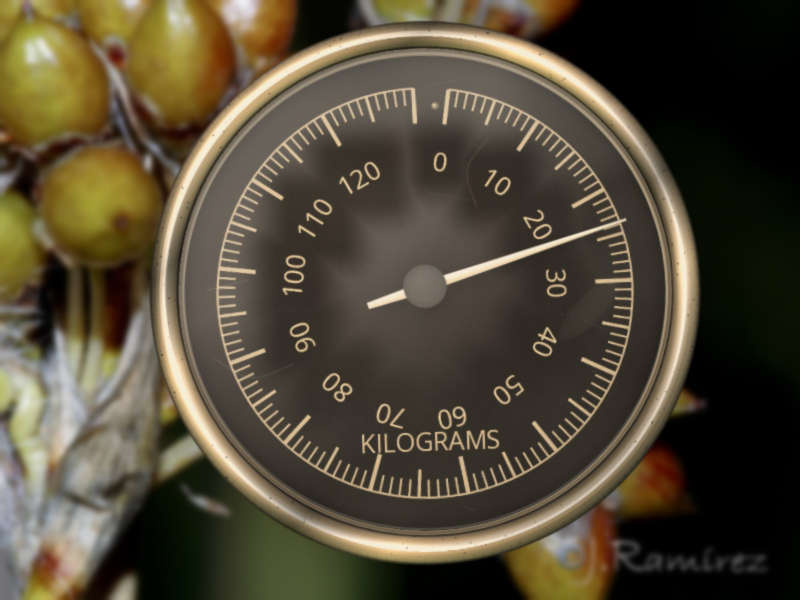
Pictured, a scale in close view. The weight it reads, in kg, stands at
24 kg
